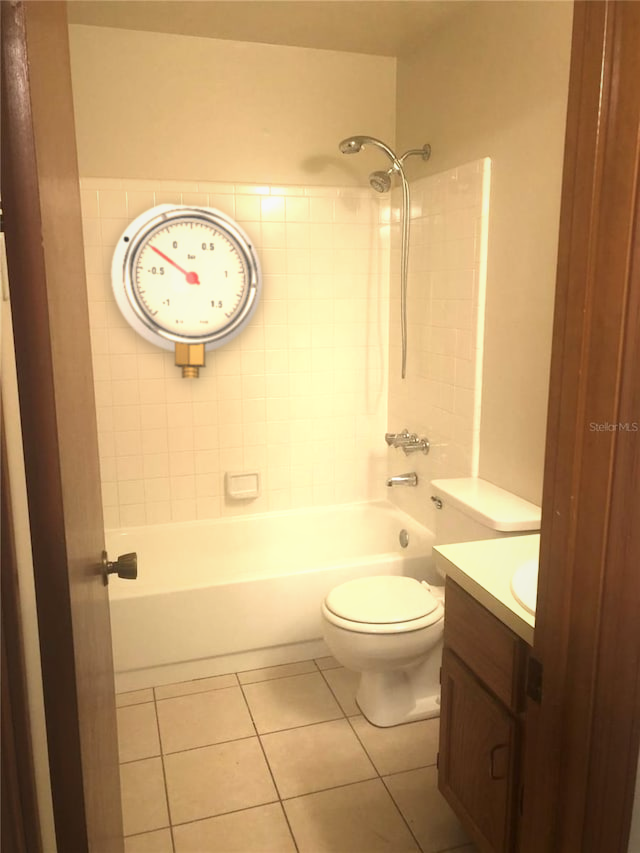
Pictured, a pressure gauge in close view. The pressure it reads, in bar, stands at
-0.25 bar
